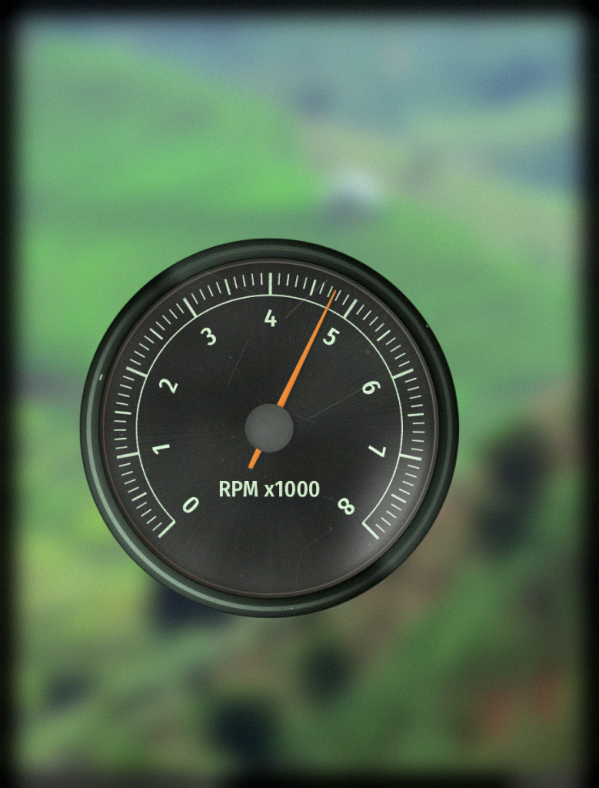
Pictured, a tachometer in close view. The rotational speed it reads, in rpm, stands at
4750 rpm
